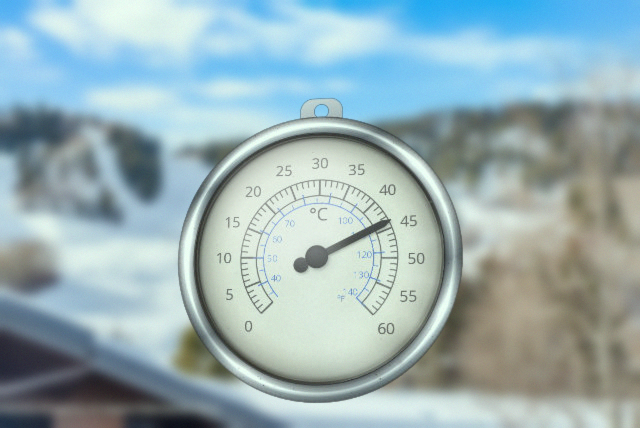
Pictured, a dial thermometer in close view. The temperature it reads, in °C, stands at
44 °C
